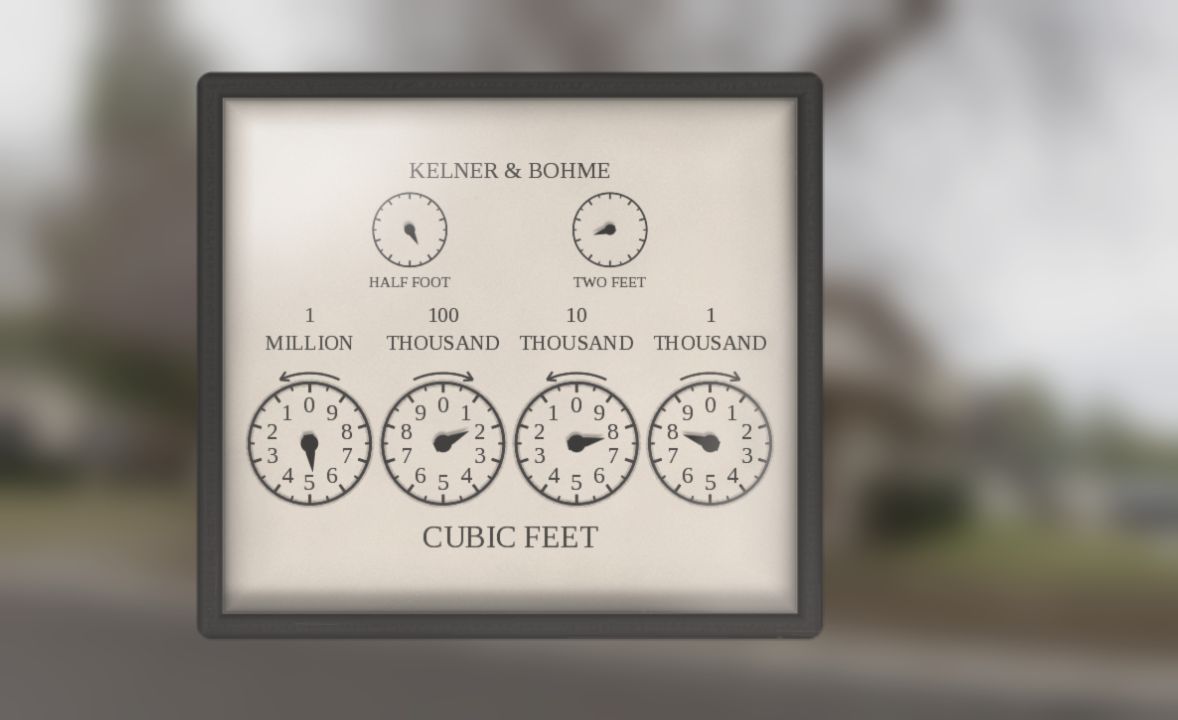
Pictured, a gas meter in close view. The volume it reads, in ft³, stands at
517800 ft³
